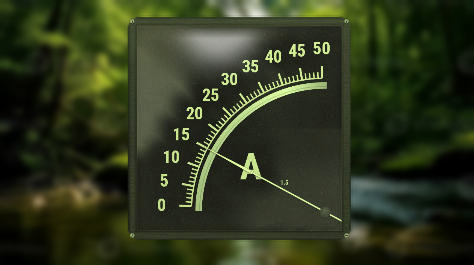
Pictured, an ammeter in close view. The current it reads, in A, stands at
15 A
